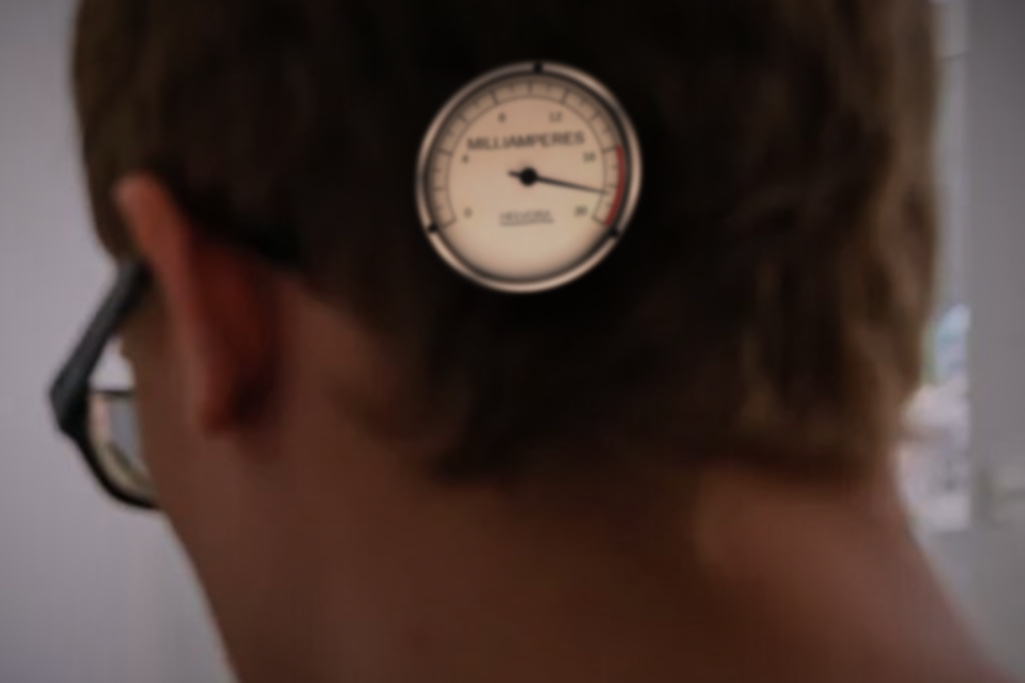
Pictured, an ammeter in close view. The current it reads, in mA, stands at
18.5 mA
